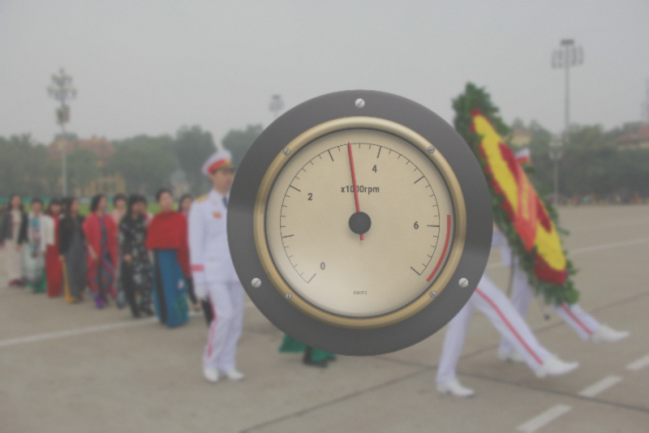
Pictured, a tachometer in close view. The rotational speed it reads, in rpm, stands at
3400 rpm
